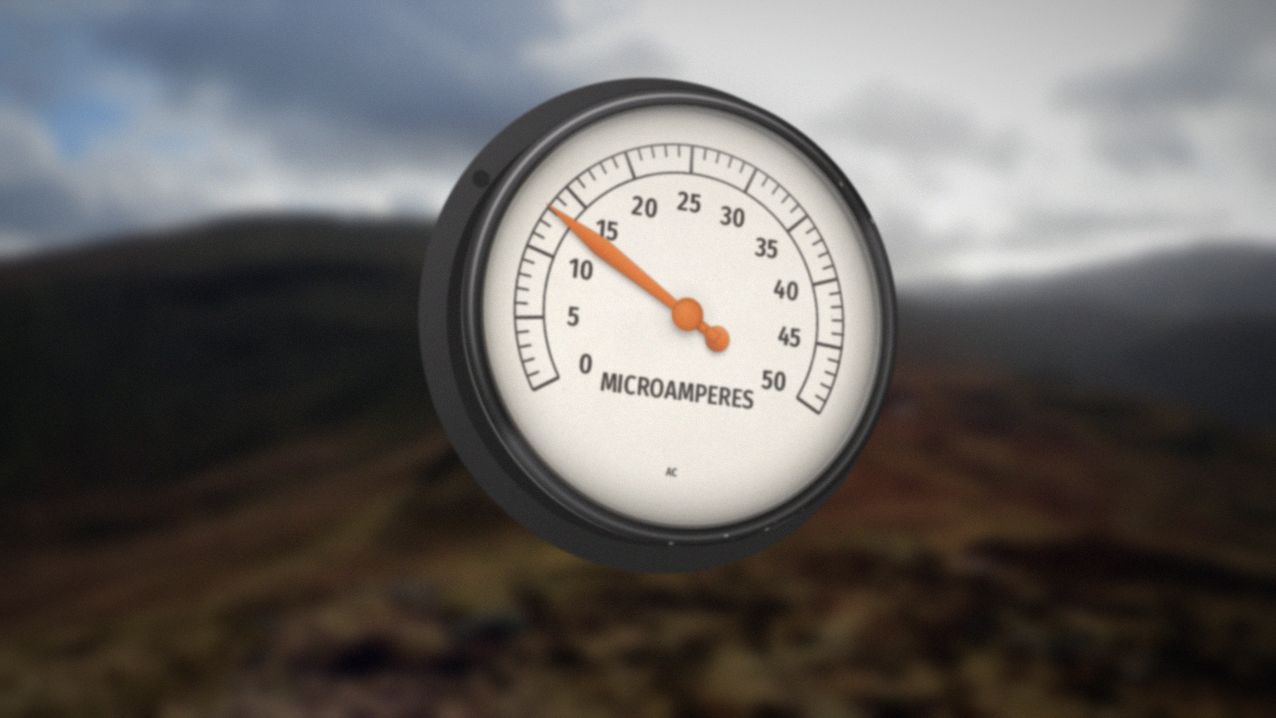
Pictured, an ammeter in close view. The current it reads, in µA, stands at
13 µA
